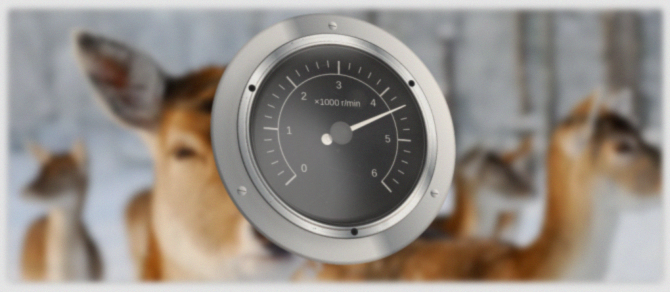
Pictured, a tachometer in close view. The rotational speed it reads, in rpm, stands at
4400 rpm
